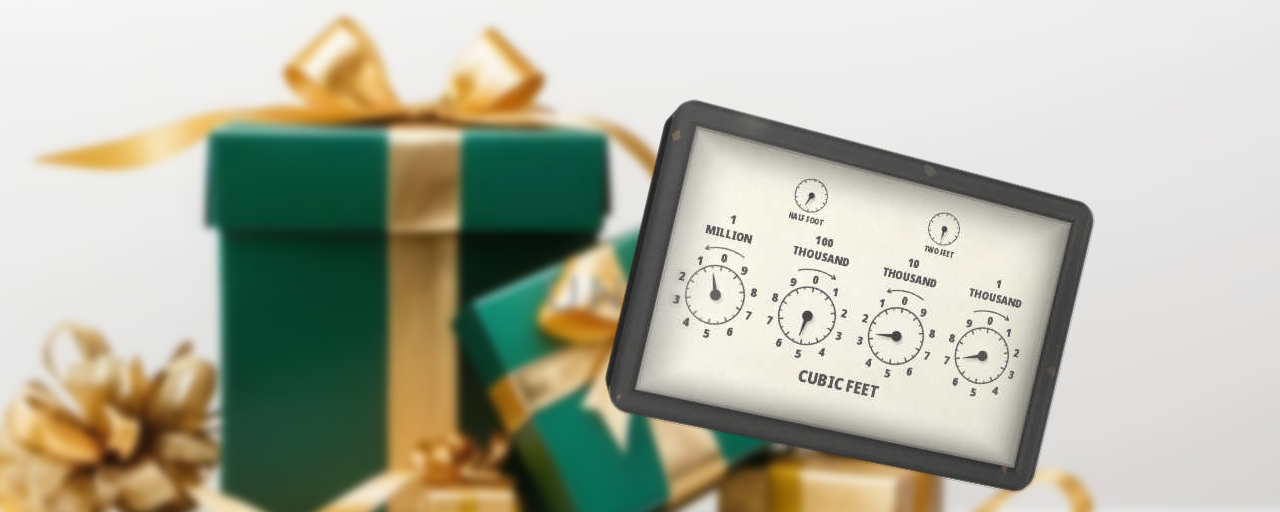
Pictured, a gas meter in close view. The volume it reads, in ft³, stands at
52700 ft³
